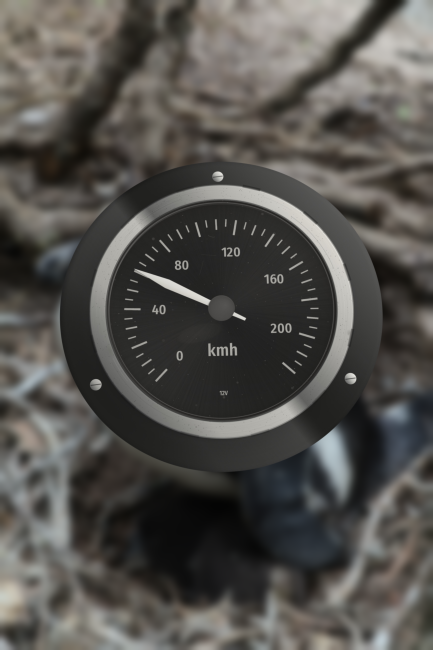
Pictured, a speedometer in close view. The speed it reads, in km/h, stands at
60 km/h
